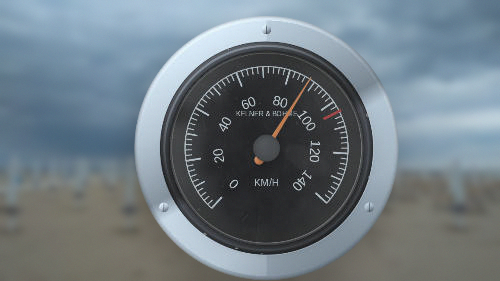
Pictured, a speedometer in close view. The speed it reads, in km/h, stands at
88 km/h
